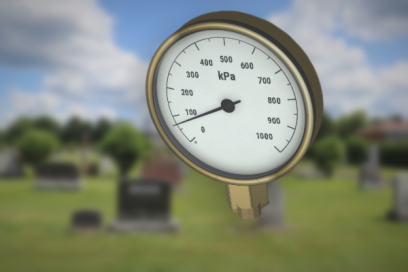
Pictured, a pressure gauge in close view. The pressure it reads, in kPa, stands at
75 kPa
